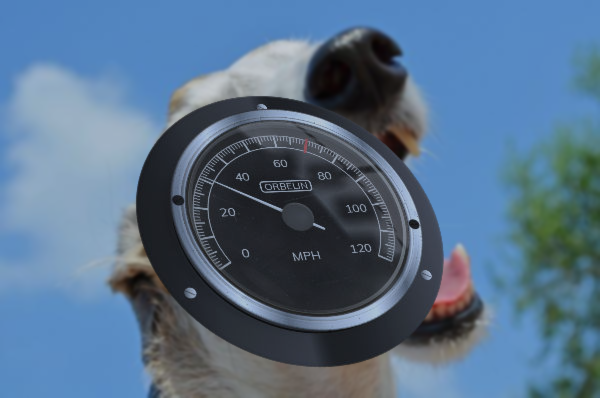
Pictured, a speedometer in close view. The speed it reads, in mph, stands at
30 mph
